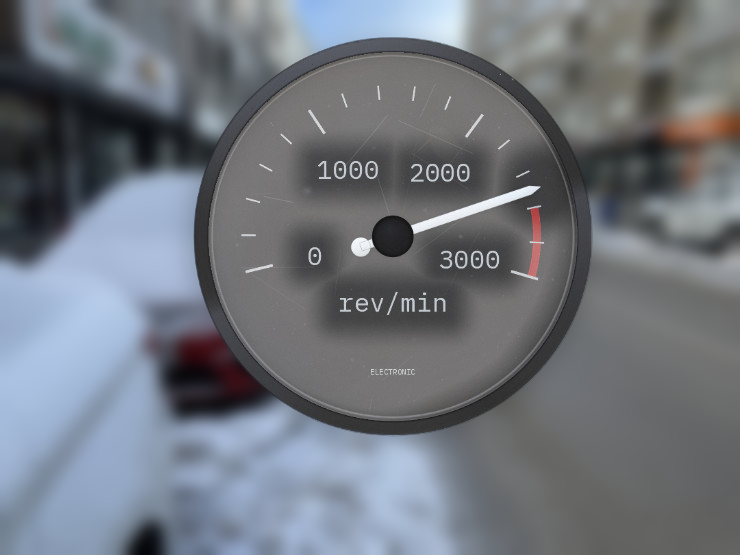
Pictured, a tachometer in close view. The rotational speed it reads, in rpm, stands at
2500 rpm
